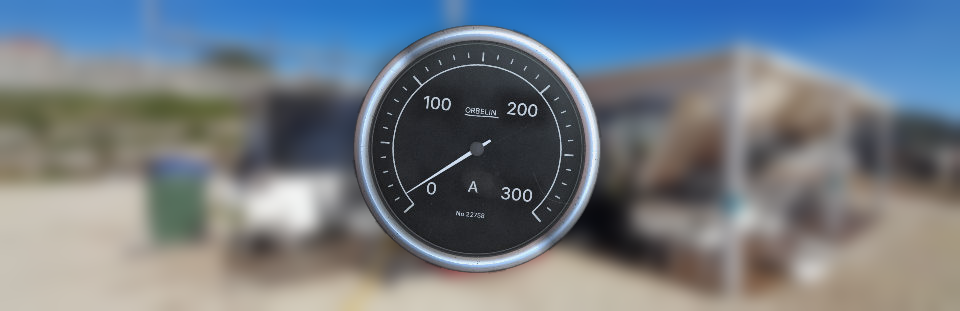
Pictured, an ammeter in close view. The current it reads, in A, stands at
10 A
